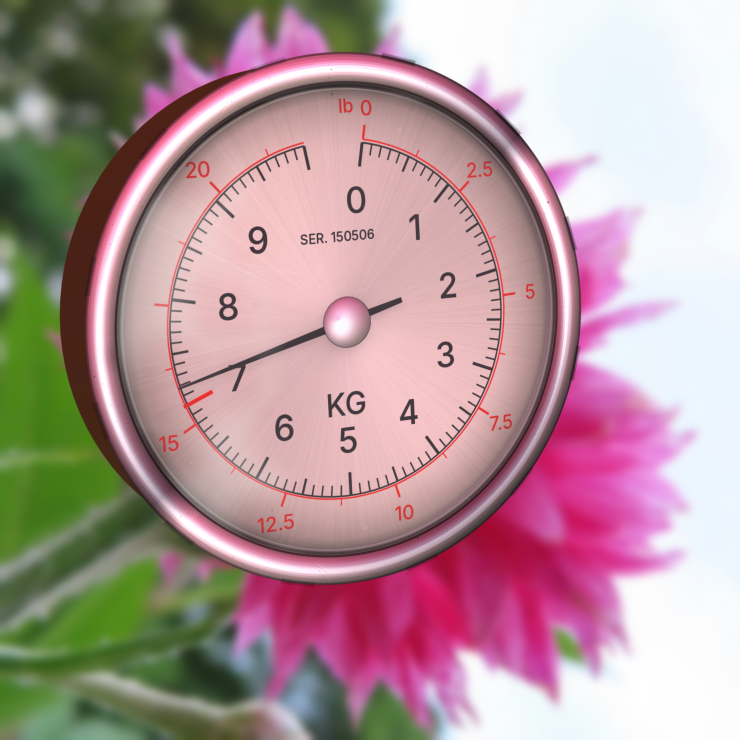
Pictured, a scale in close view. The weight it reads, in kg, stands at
7.2 kg
